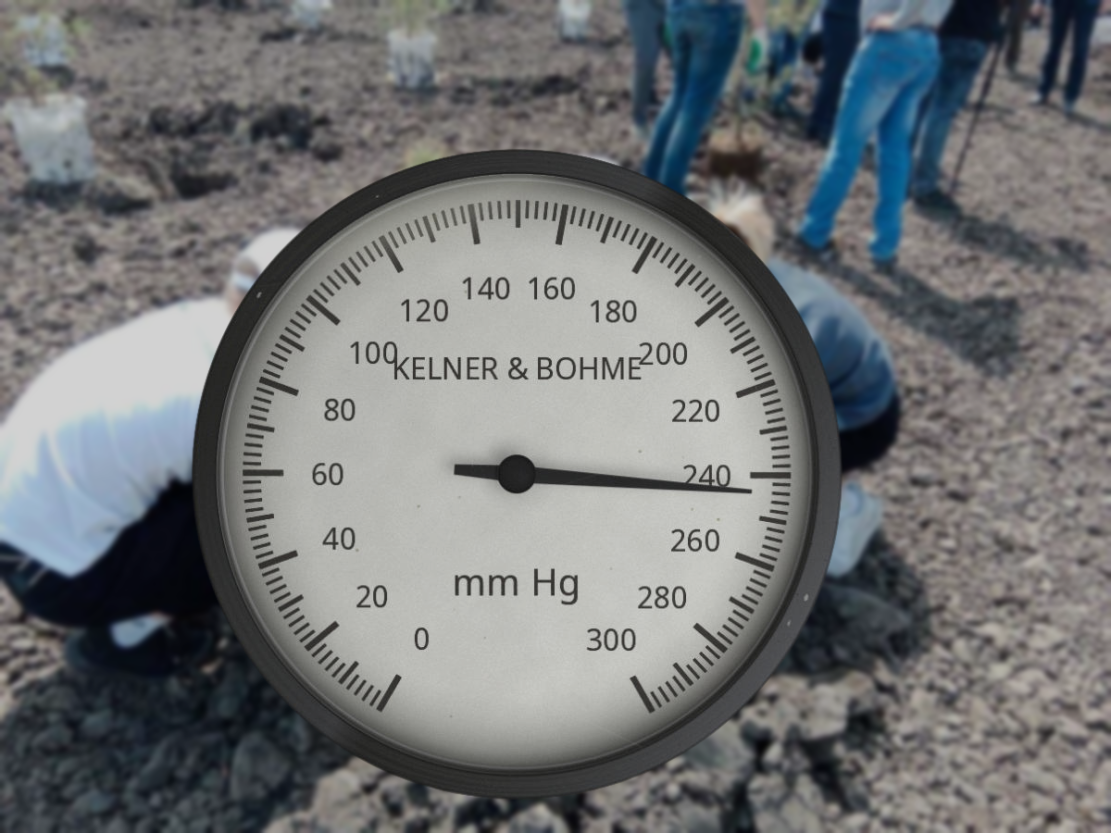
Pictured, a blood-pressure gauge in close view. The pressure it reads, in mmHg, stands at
244 mmHg
